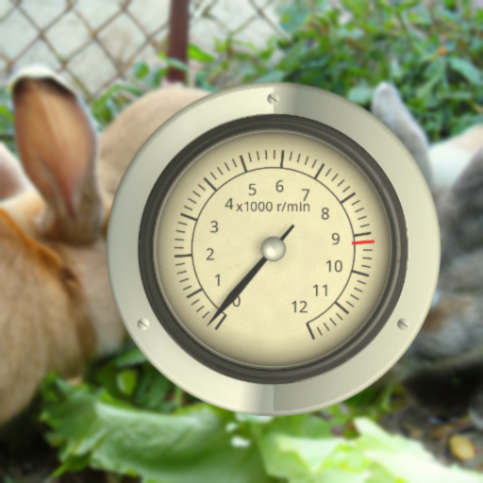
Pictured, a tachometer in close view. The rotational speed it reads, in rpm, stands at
200 rpm
